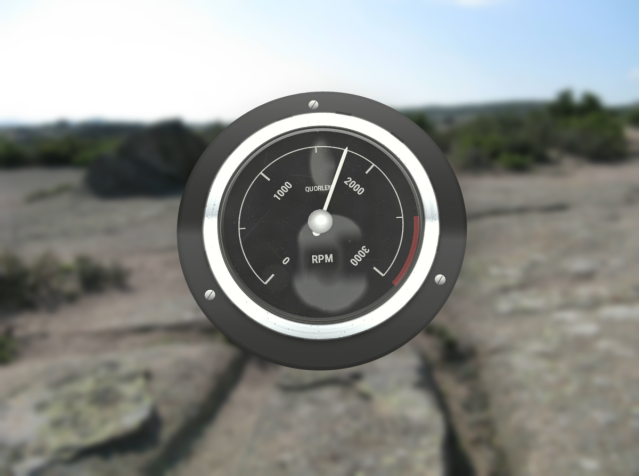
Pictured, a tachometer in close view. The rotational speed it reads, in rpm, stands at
1750 rpm
